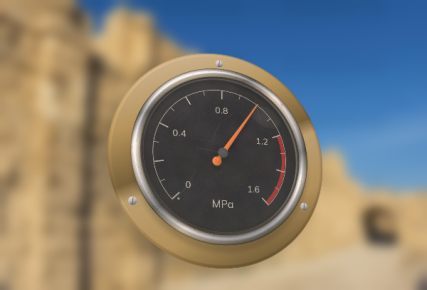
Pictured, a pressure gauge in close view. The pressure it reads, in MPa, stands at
1 MPa
